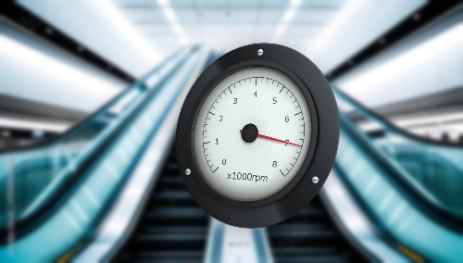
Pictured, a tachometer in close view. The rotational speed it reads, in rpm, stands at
7000 rpm
